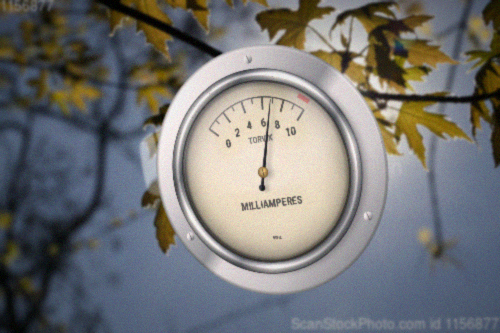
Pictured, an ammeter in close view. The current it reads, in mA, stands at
7 mA
